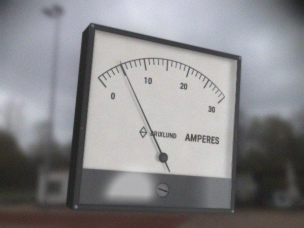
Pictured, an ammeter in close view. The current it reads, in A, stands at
5 A
